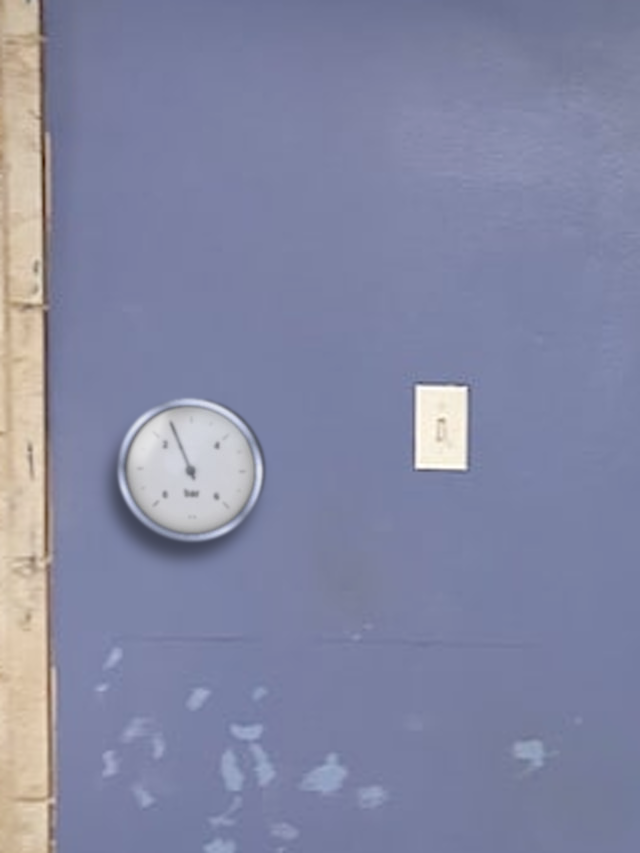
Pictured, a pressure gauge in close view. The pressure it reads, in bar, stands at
2.5 bar
